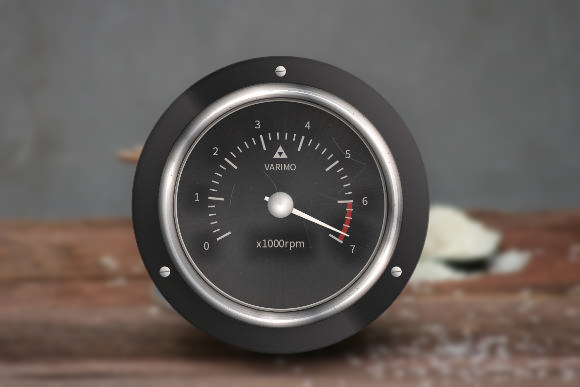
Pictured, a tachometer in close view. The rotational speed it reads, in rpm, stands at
6800 rpm
